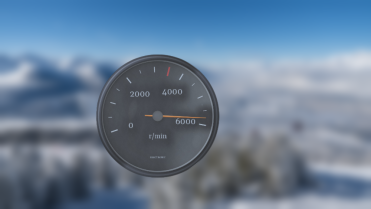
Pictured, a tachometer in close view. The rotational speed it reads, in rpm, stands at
5750 rpm
